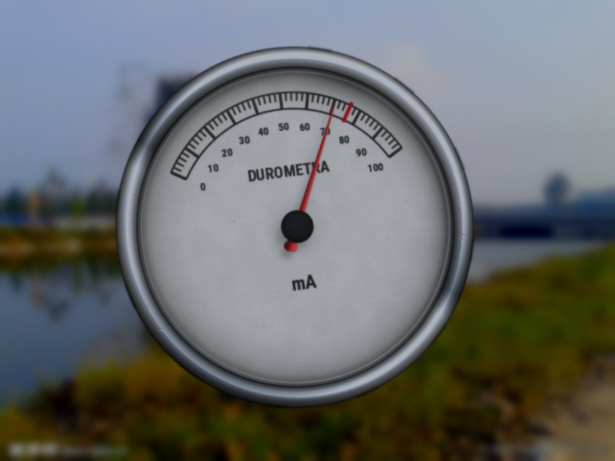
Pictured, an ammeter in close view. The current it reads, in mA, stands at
70 mA
